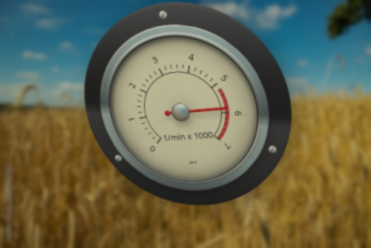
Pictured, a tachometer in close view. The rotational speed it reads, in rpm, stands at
5800 rpm
